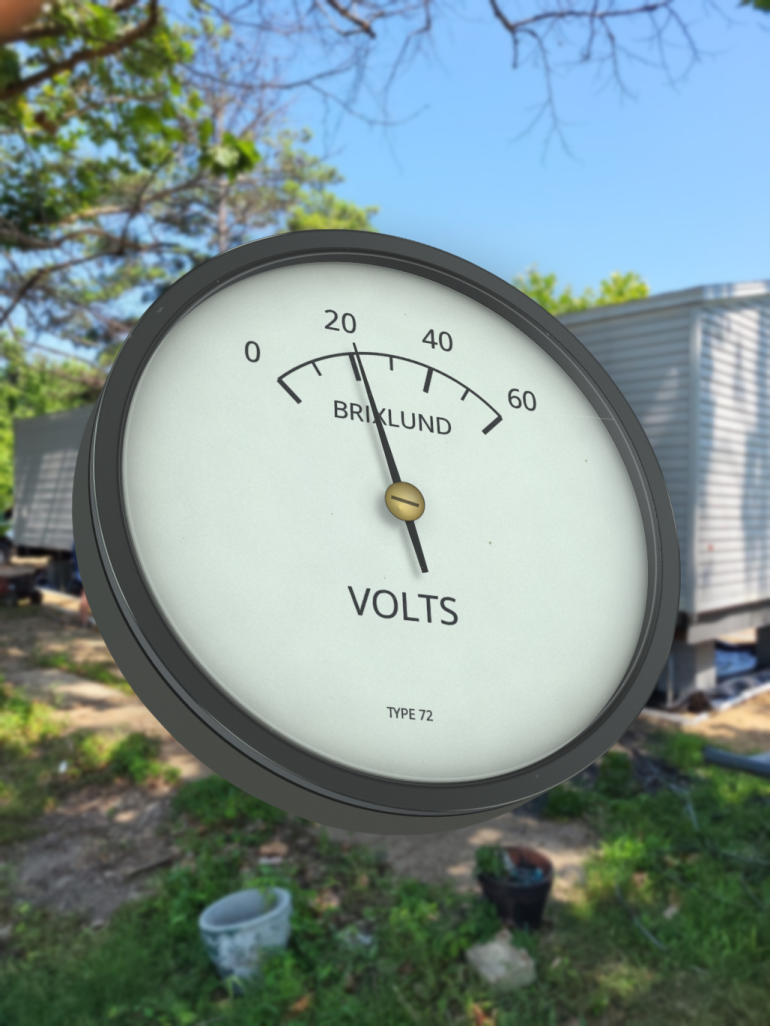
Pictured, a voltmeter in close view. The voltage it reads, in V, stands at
20 V
